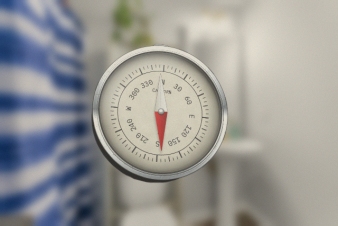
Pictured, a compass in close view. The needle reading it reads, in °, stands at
175 °
